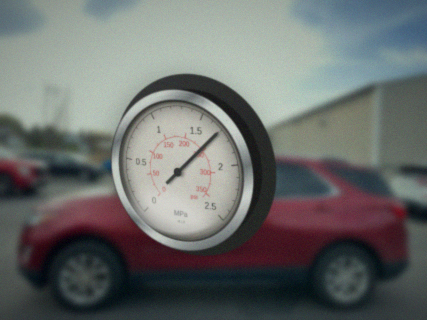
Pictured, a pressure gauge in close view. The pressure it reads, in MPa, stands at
1.7 MPa
